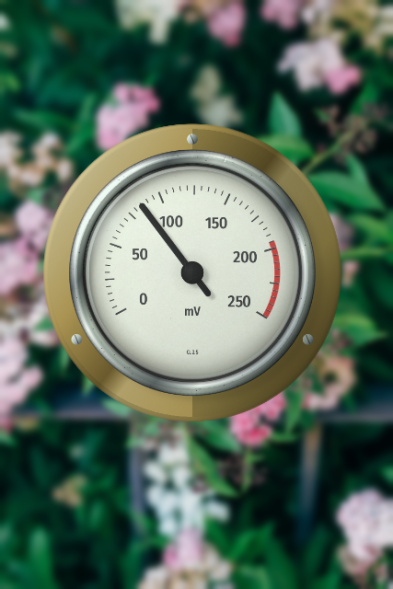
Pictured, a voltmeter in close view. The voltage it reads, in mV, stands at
85 mV
